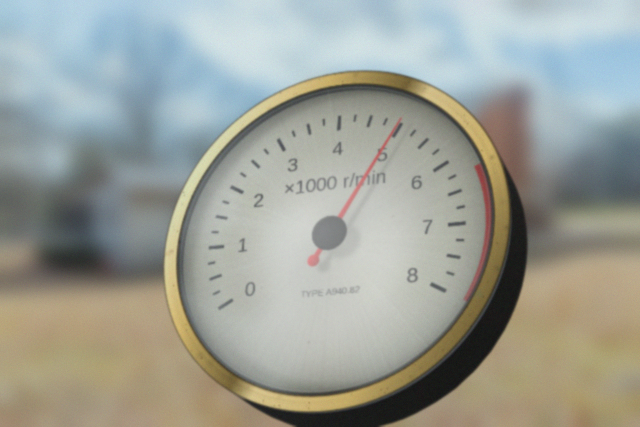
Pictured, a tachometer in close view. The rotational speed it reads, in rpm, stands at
5000 rpm
